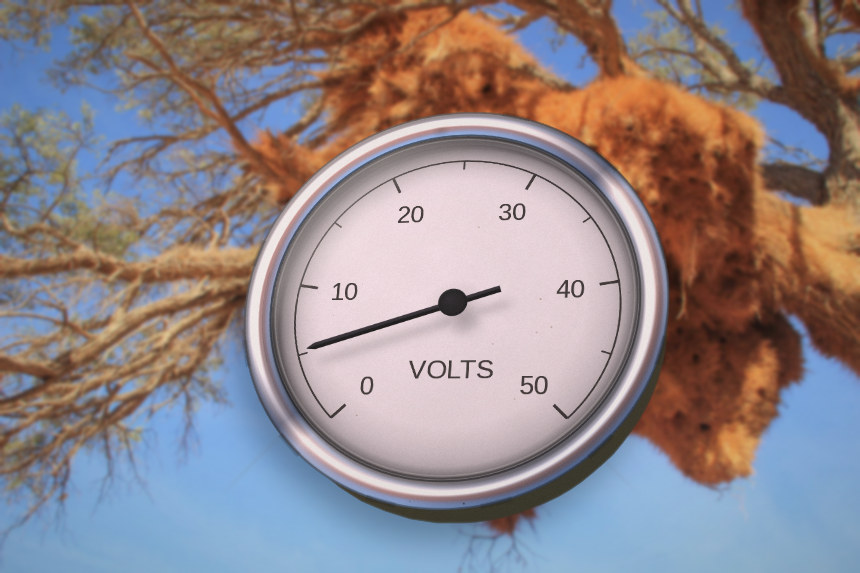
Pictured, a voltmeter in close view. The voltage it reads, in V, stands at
5 V
